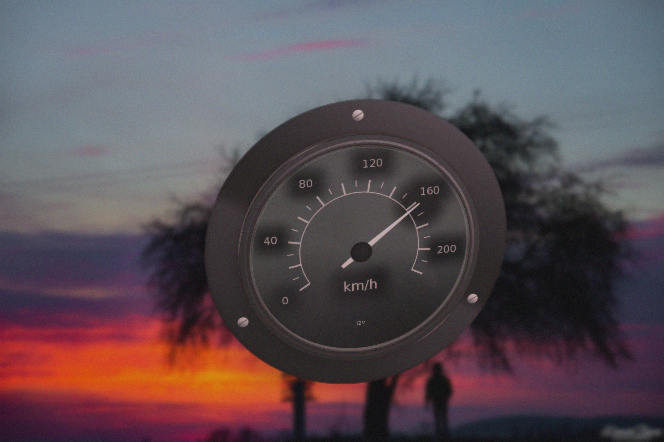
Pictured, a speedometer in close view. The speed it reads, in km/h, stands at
160 km/h
